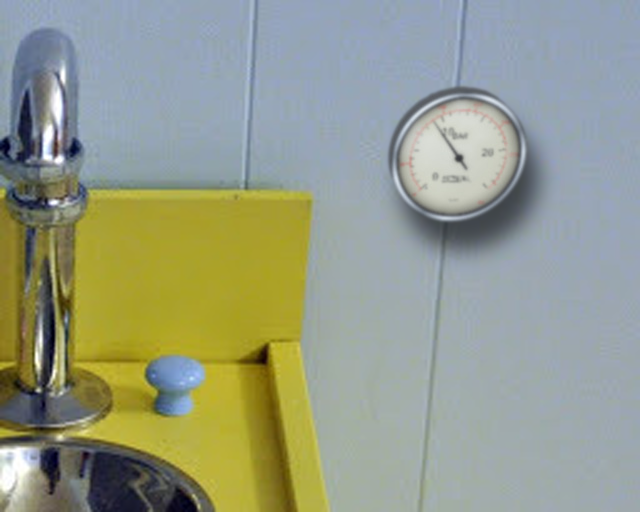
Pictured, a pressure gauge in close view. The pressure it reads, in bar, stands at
9 bar
